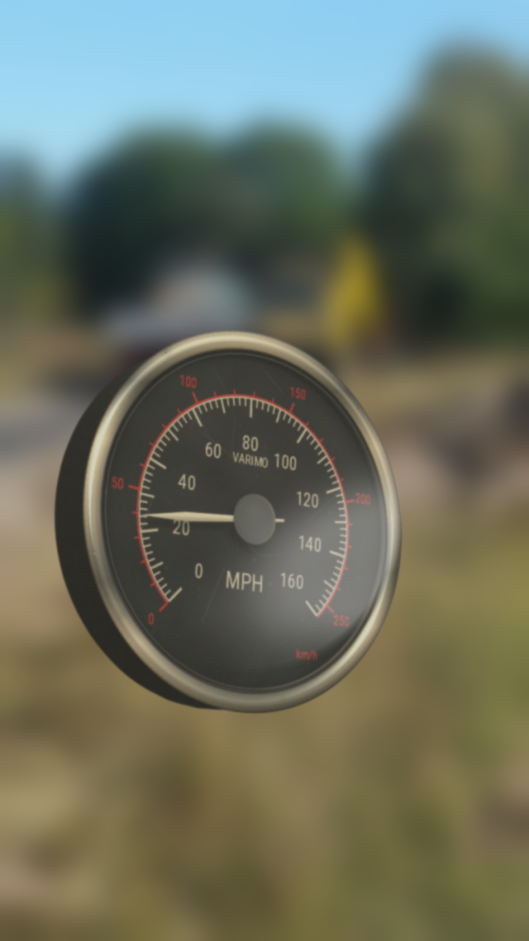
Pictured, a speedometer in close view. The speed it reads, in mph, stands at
24 mph
